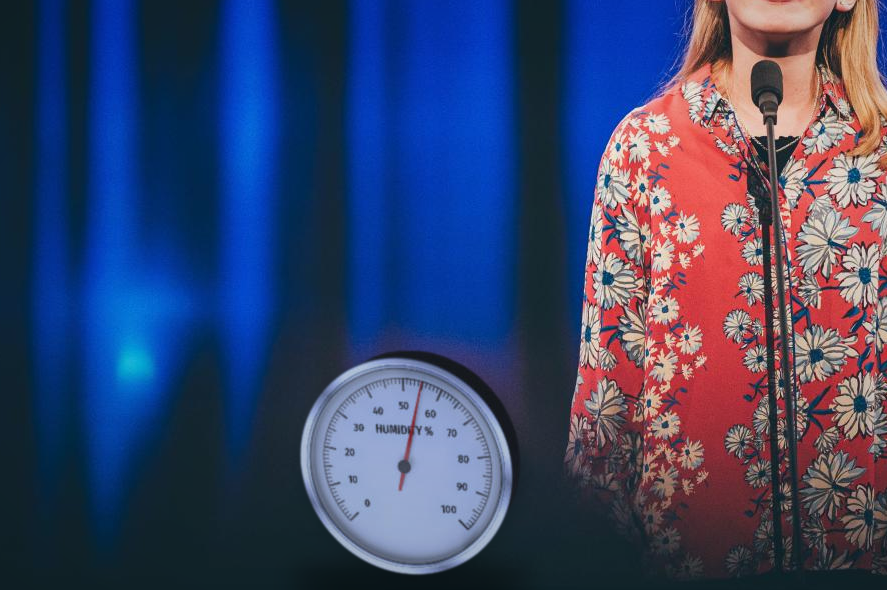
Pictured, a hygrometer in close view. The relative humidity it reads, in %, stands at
55 %
